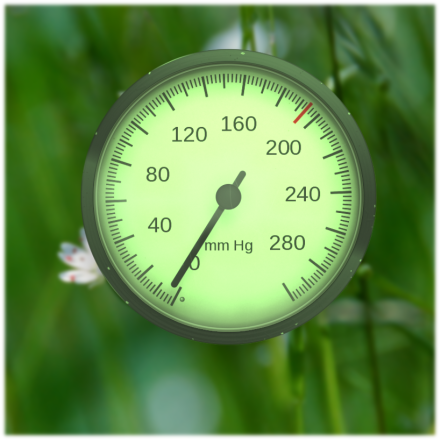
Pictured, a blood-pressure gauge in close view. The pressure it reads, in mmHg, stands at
4 mmHg
